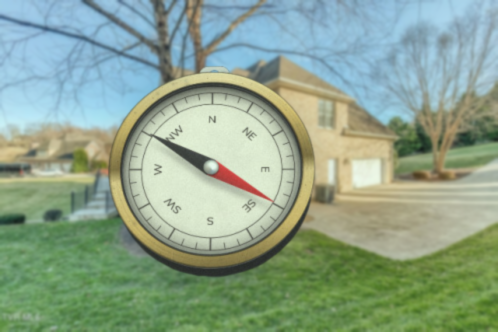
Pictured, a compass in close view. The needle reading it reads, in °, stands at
120 °
